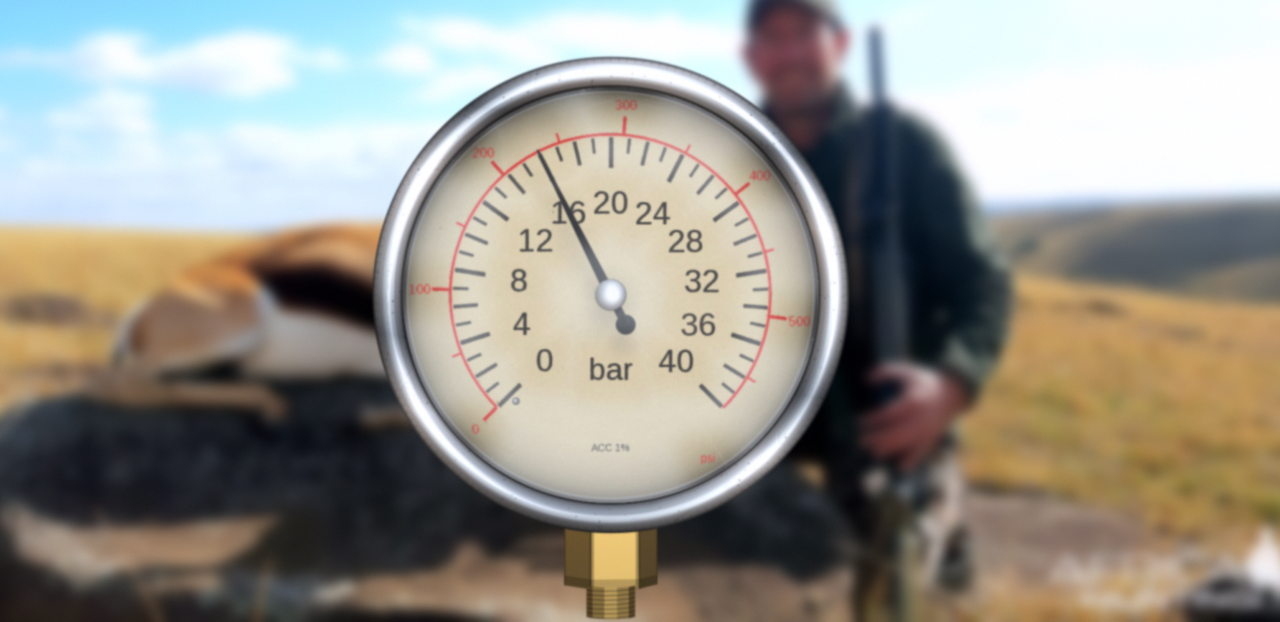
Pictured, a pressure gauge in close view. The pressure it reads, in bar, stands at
16 bar
